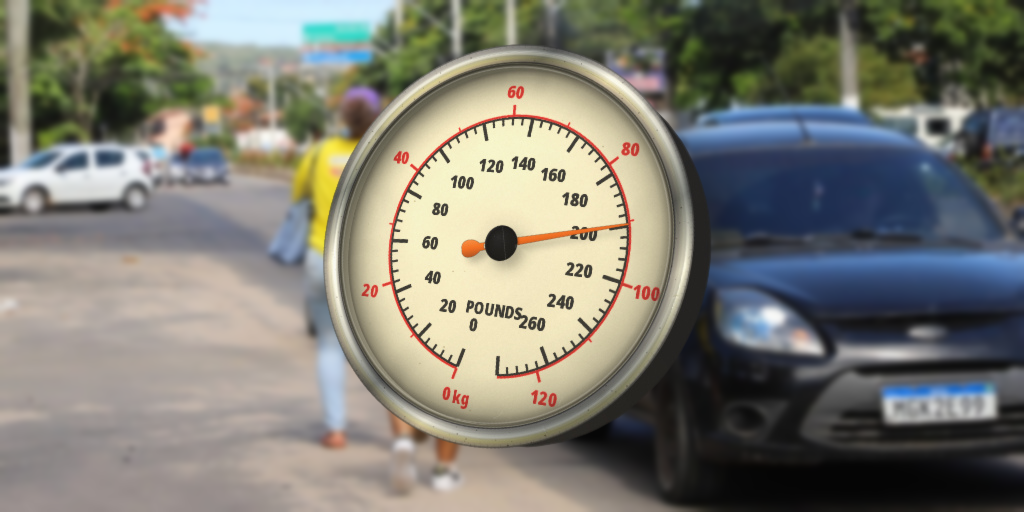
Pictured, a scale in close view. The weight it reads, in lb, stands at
200 lb
